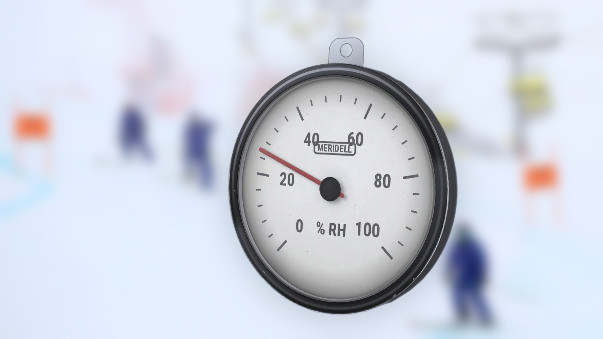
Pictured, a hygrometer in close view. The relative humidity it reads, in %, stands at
26 %
